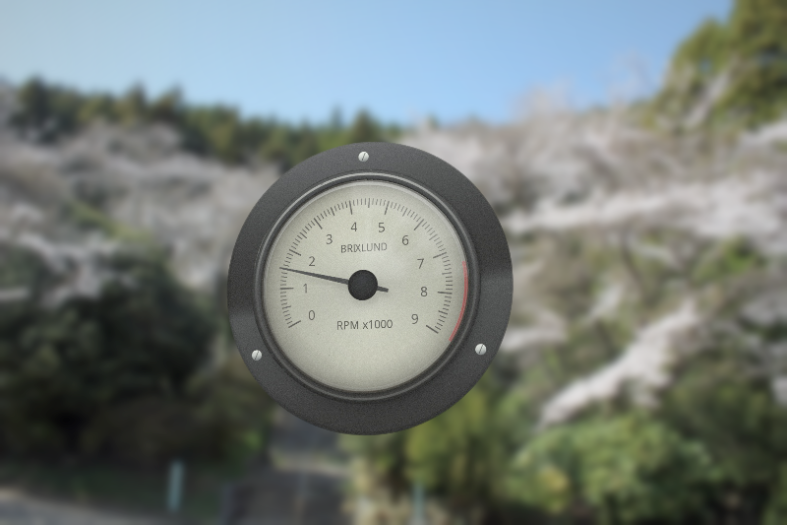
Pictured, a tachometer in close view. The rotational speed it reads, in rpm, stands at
1500 rpm
